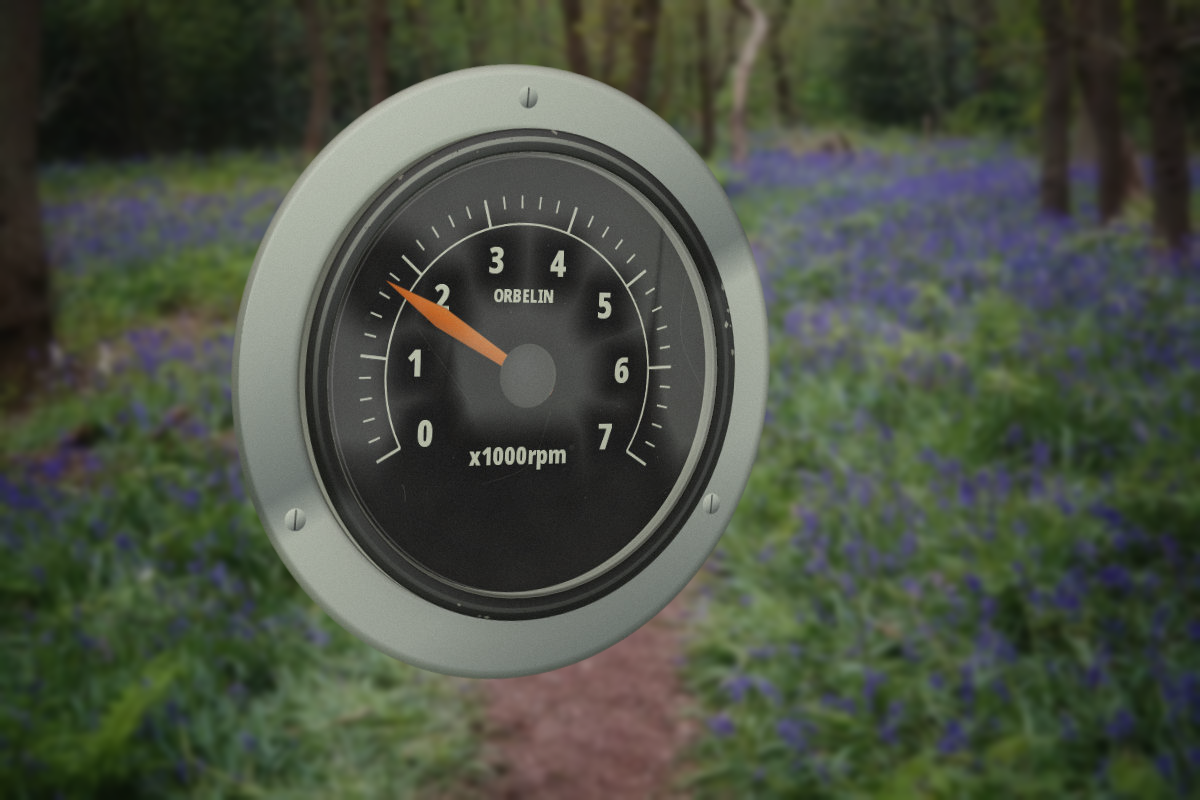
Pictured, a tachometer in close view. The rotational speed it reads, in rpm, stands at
1700 rpm
